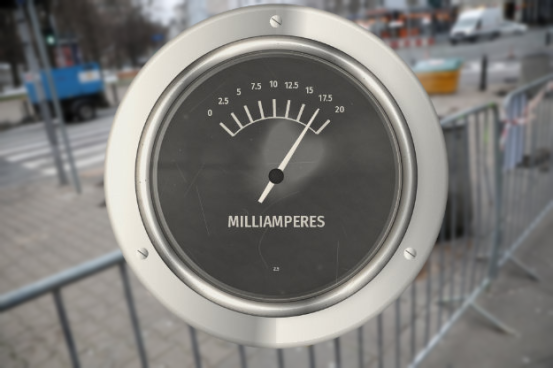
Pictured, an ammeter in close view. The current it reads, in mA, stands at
17.5 mA
